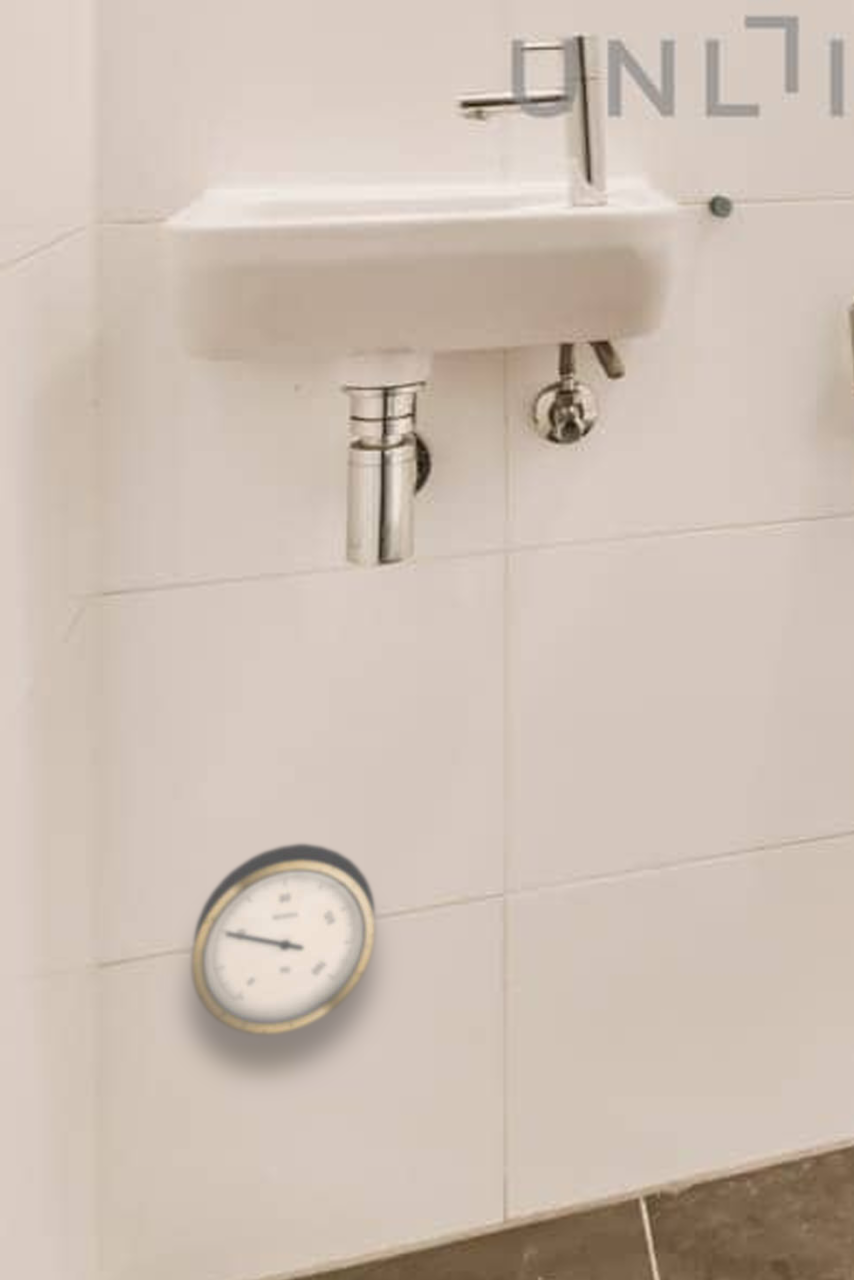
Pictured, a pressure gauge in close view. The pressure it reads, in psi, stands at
40 psi
